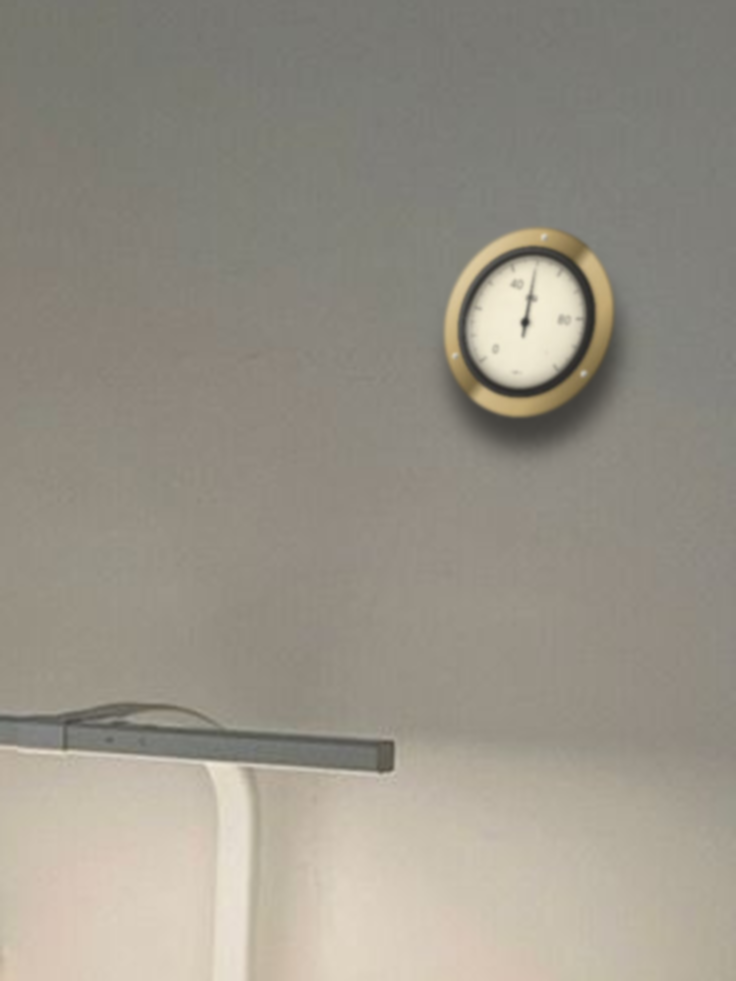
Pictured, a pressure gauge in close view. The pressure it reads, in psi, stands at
50 psi
